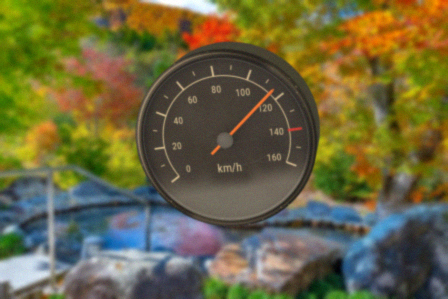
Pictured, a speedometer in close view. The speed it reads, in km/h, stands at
115 km/h
